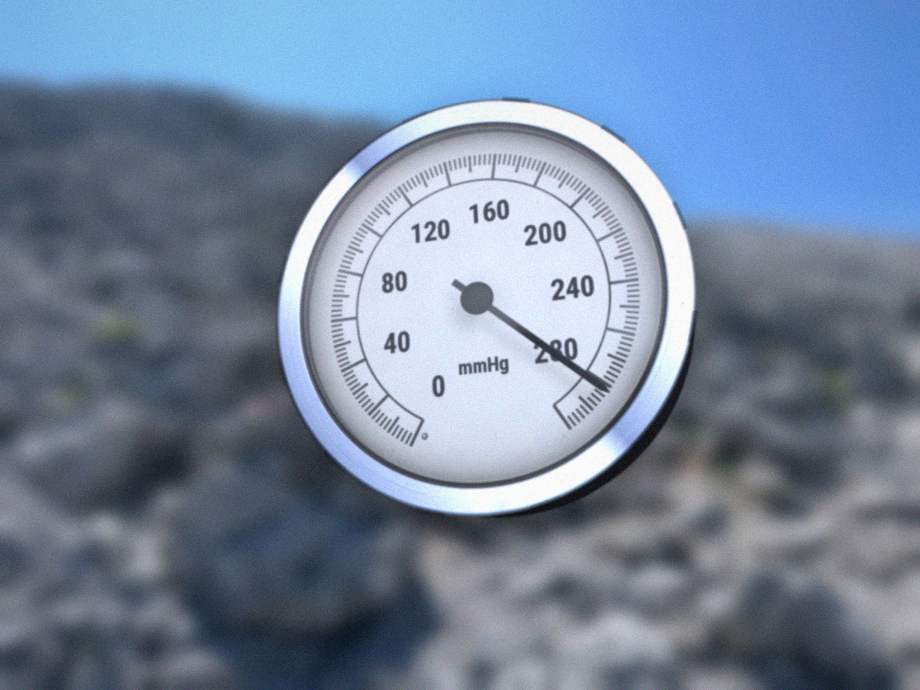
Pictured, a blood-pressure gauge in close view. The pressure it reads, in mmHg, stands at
282 mmHg
